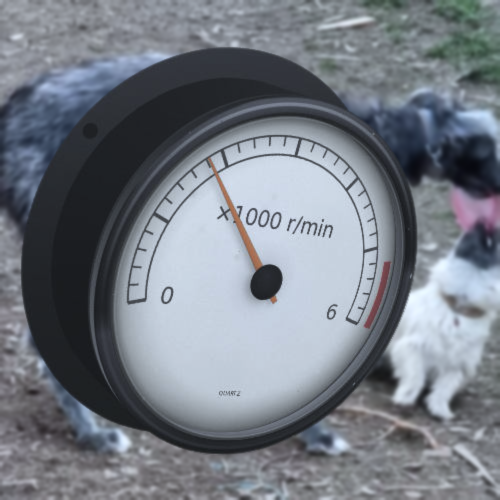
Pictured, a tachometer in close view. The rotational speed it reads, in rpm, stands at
1800 rpm
